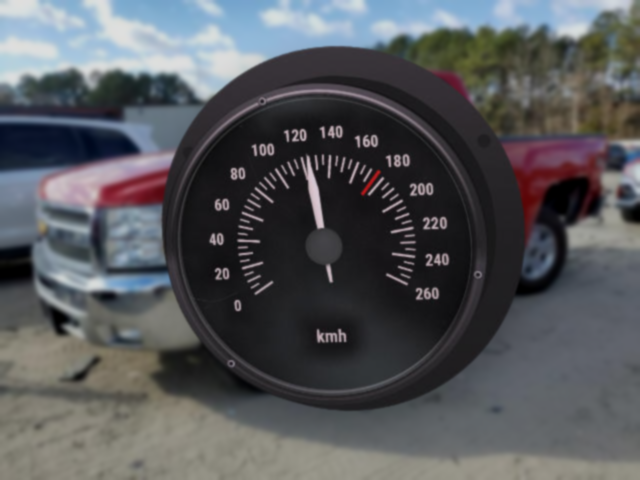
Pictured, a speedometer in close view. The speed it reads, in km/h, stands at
125 km/h
